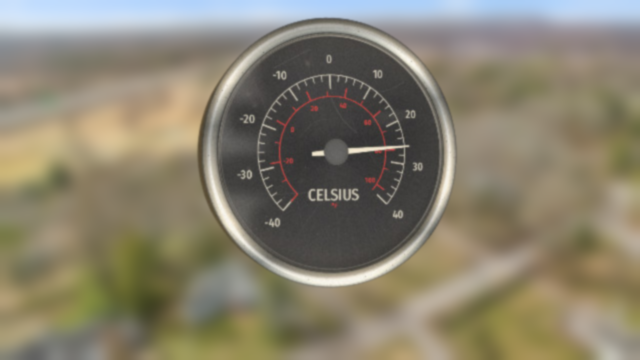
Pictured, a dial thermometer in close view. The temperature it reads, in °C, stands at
26 °C
